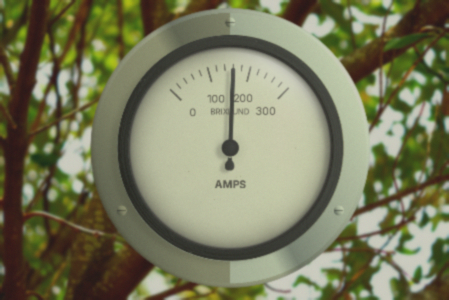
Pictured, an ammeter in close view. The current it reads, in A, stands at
160 A
